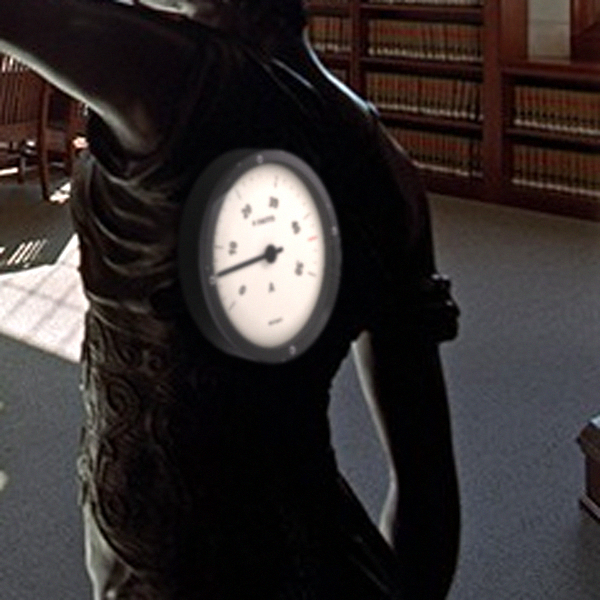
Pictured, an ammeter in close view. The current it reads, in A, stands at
6 A
